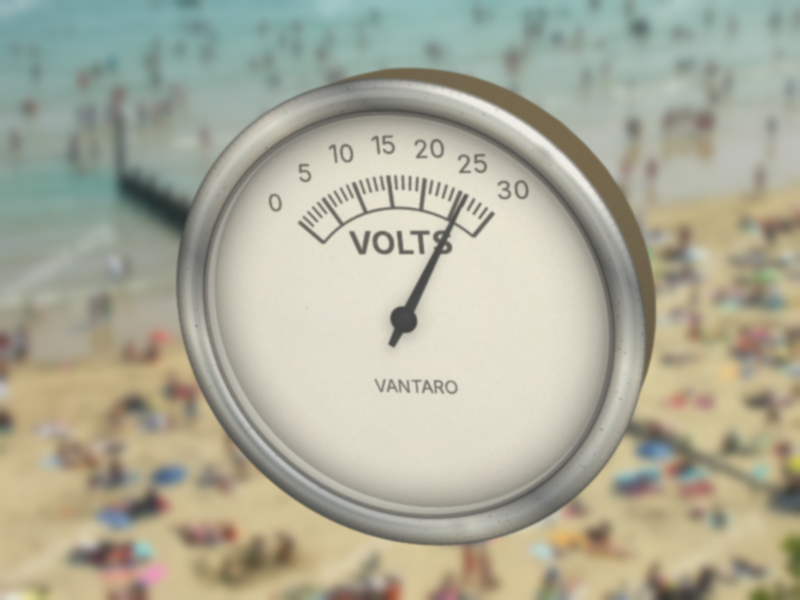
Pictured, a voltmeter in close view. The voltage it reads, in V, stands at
26 V
